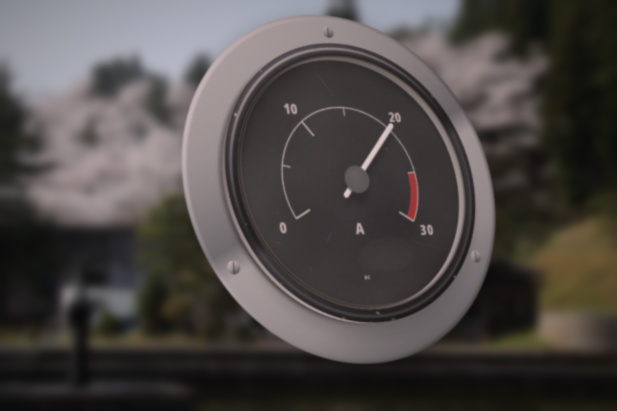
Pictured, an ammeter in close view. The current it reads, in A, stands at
20 A
